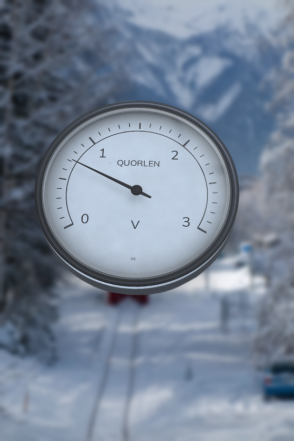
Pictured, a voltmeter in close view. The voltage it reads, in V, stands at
0.7 V
